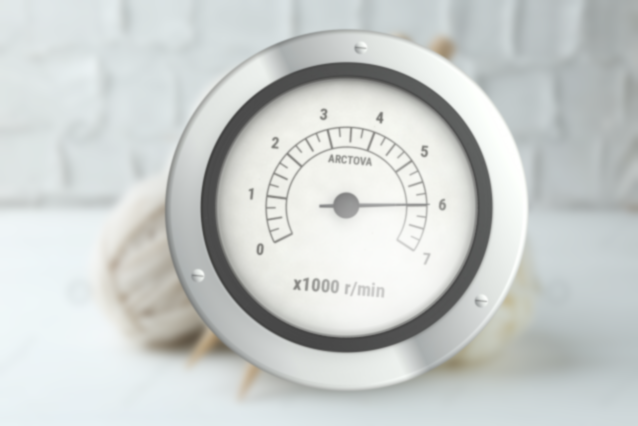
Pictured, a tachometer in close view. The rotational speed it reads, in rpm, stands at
6000 rpm
